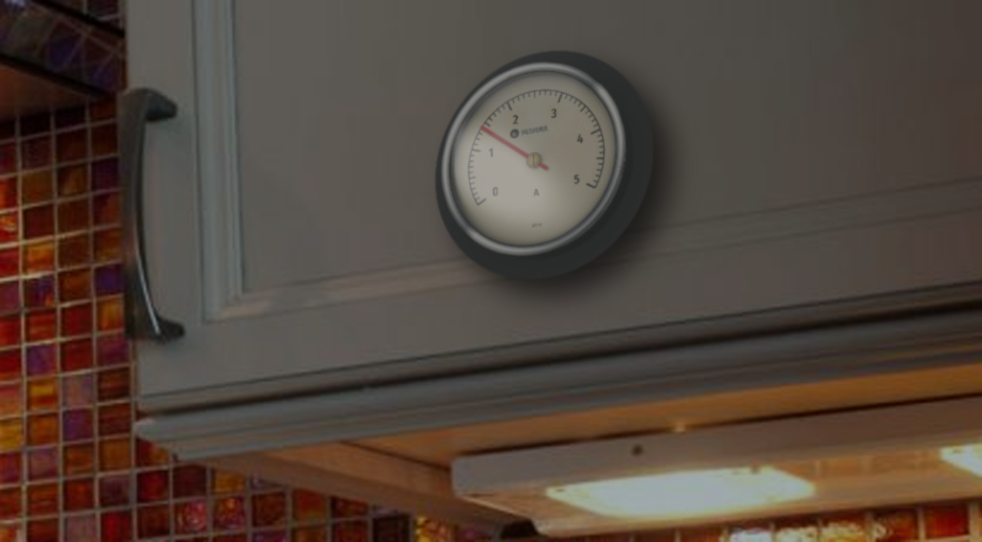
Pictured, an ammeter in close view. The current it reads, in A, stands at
1.4 A
